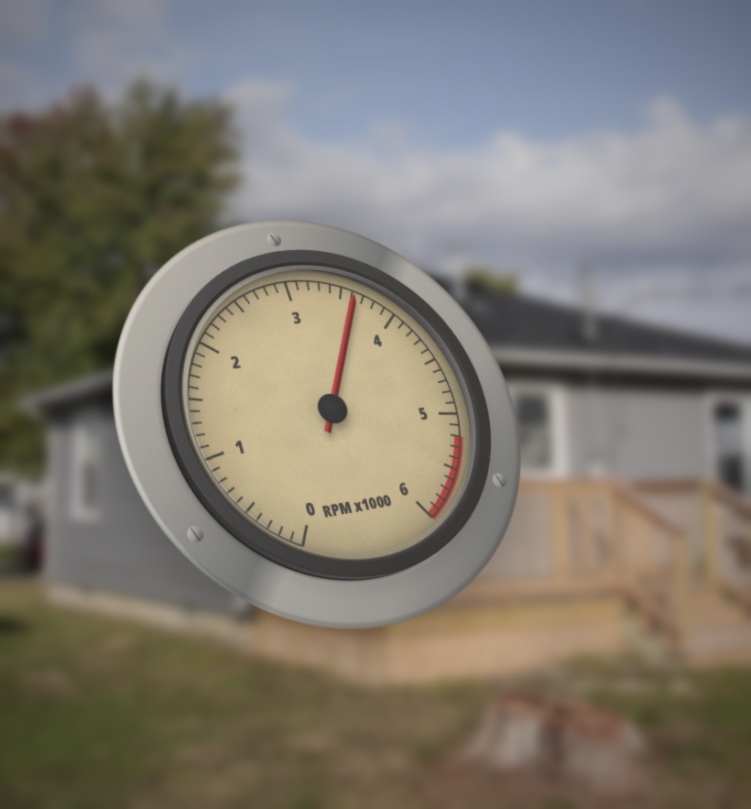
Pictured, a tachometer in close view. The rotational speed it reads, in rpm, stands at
3600 rpm
